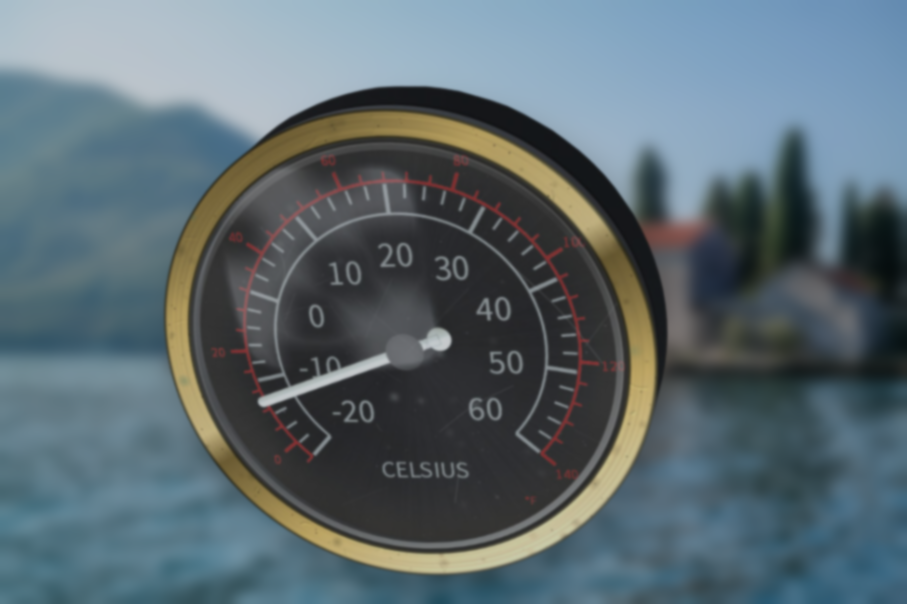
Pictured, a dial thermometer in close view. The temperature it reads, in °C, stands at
-12 °C
